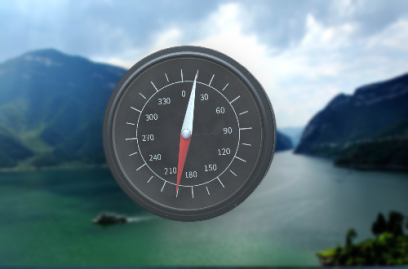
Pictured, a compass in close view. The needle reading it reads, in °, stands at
195 °
